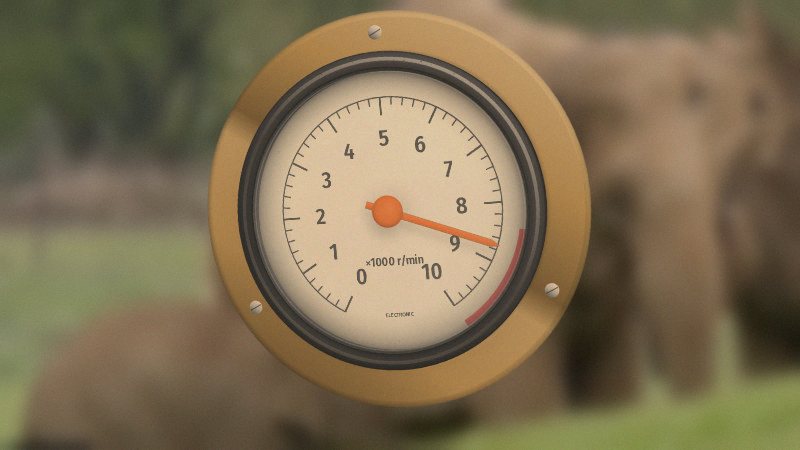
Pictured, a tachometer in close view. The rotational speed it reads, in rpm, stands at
8700 rpm
